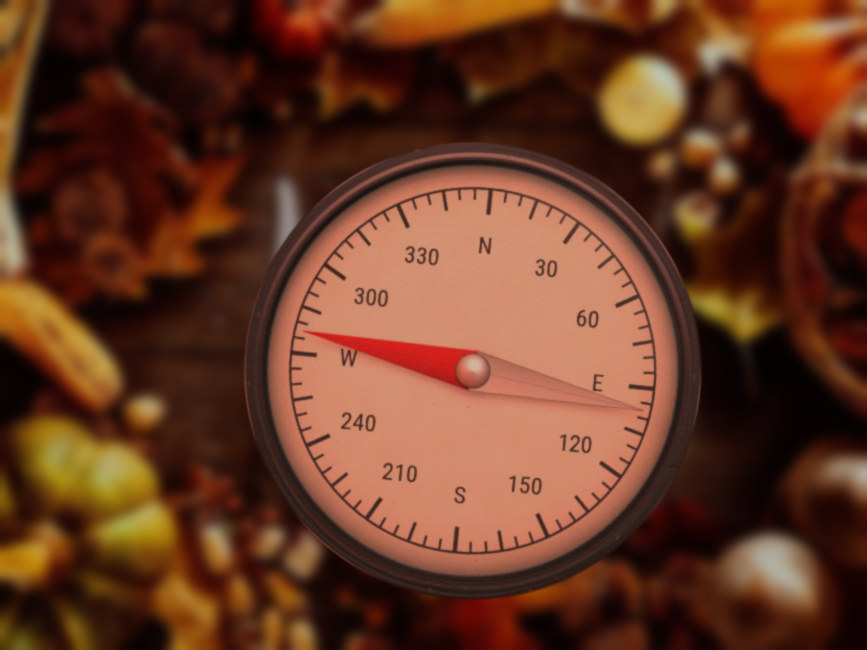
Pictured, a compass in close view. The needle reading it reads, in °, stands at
277.5 °
